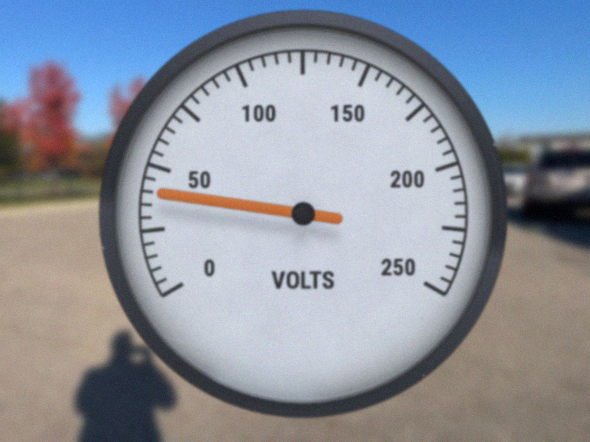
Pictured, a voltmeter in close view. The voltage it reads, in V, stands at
40 V
